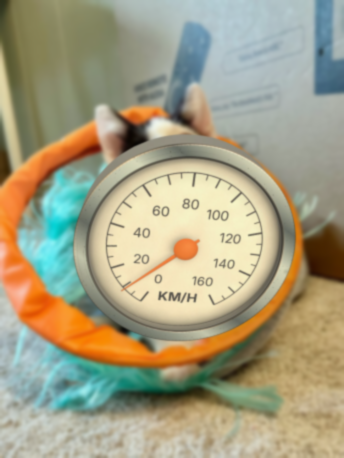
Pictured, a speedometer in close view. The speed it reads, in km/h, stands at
10 km/h
